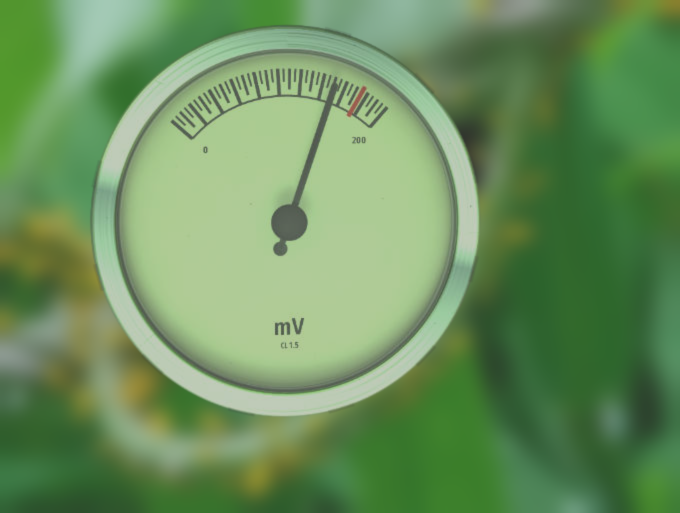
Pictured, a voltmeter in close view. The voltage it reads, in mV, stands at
150 mV
